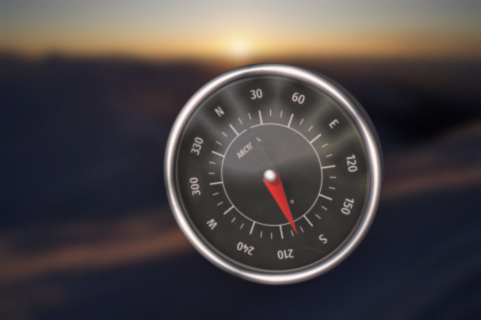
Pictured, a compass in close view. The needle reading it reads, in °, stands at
195 °
